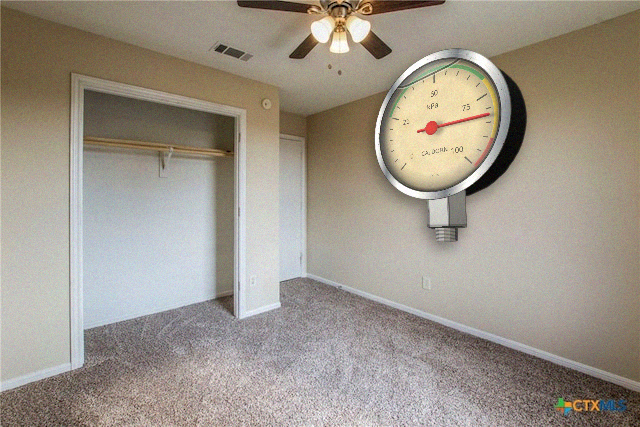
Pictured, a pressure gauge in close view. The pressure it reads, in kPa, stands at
82.5 kPa
